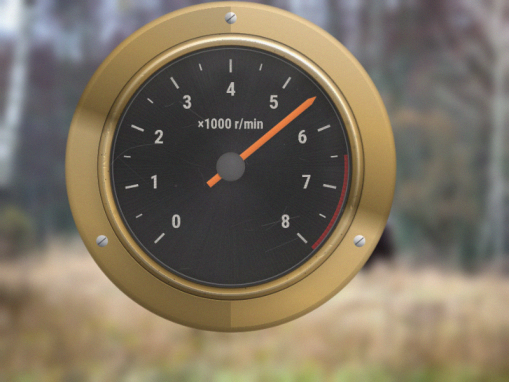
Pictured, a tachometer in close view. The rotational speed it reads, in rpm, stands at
5500 rpm
